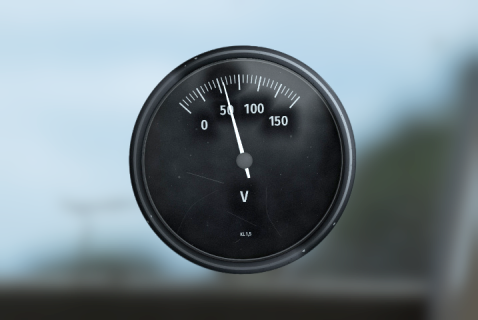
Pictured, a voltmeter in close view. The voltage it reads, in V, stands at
55 V
